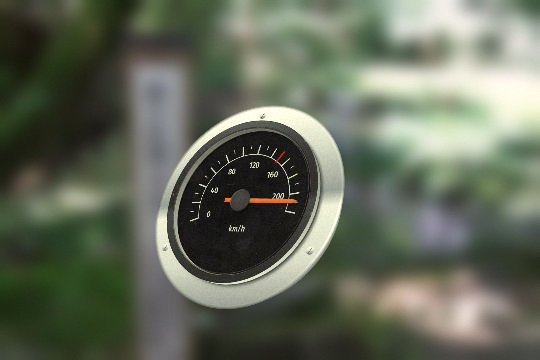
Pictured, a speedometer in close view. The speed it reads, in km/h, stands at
210 km/h
